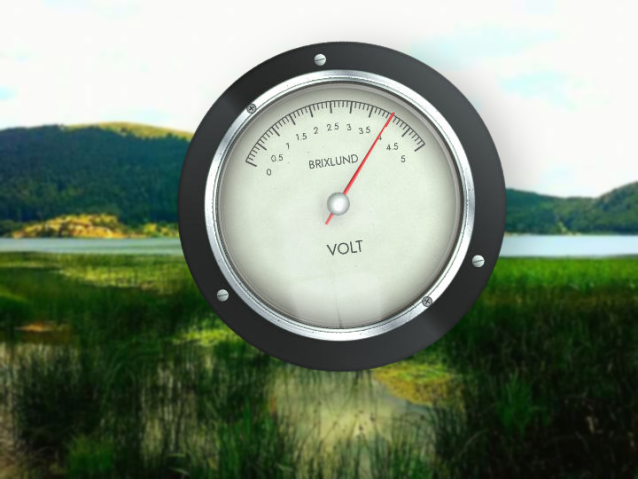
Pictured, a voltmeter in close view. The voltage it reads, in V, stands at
4 V
